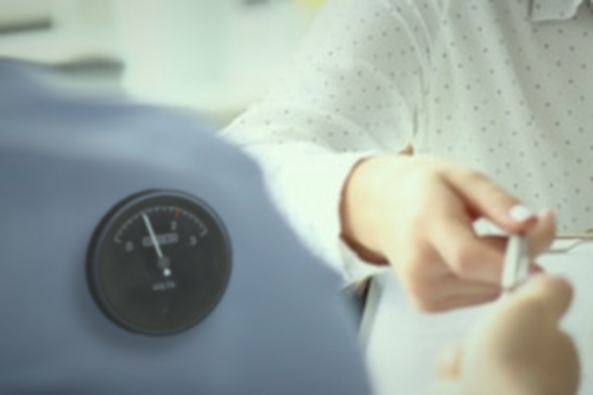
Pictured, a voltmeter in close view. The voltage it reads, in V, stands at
1 V
